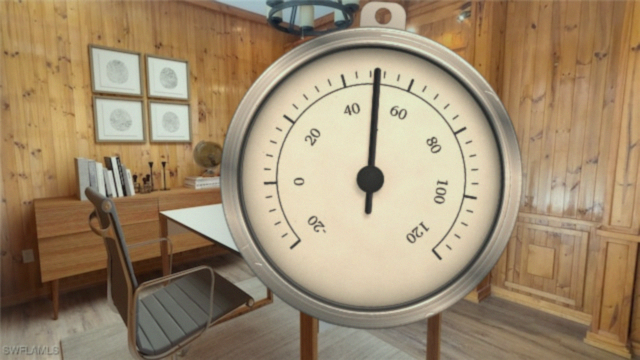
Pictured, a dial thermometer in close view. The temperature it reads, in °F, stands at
50 °F
